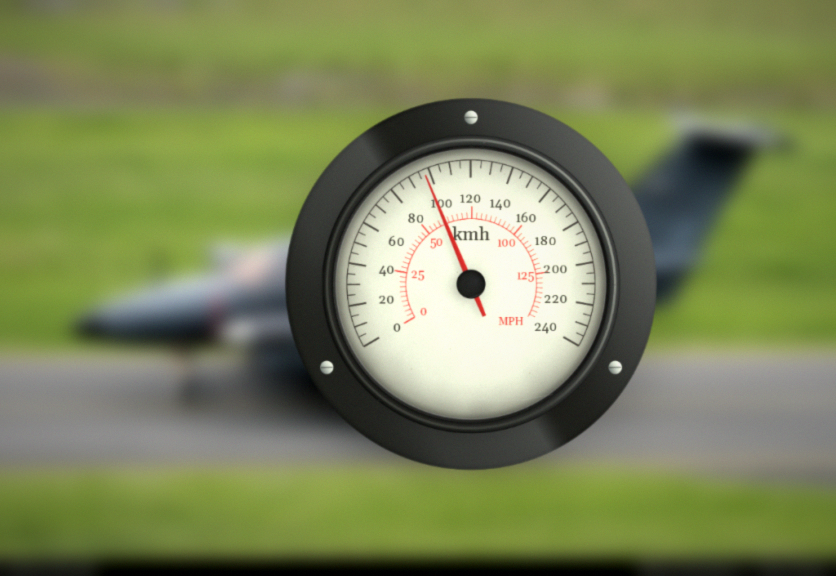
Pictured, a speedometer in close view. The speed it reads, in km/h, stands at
97.5 km/h
